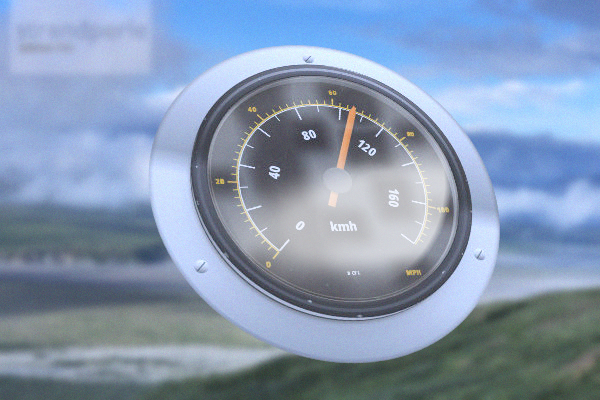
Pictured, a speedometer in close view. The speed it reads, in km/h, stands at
105 km/h
